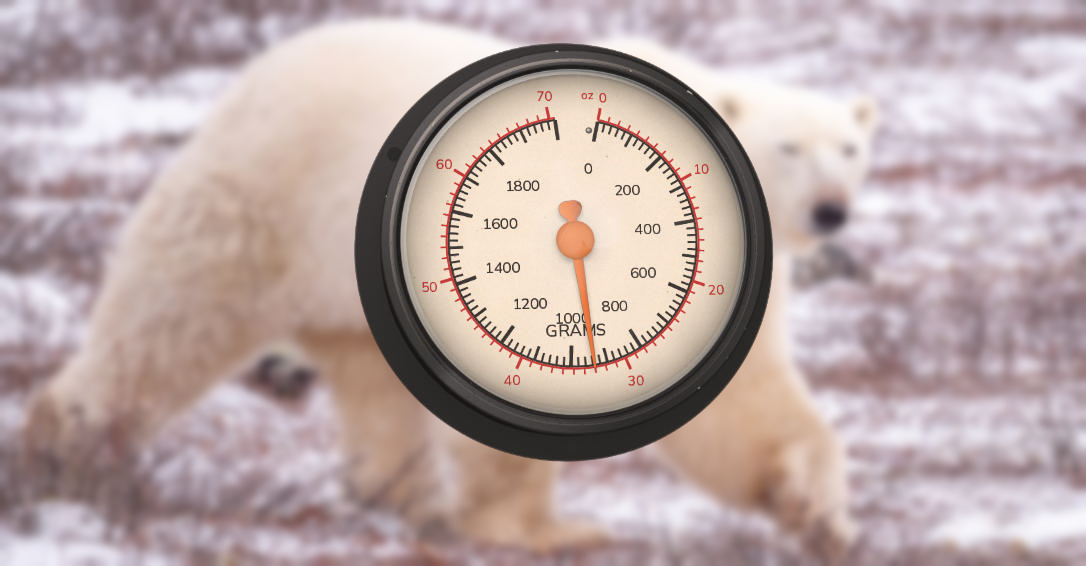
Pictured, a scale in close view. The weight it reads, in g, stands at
940 g
